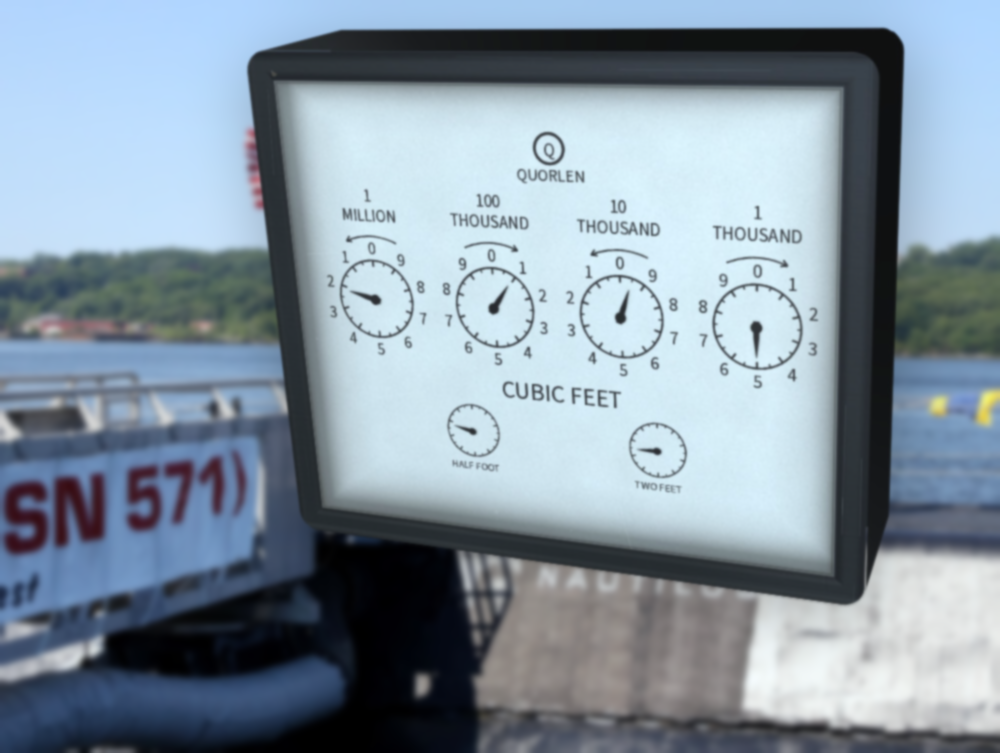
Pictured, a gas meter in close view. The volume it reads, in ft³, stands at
209500 ft³
